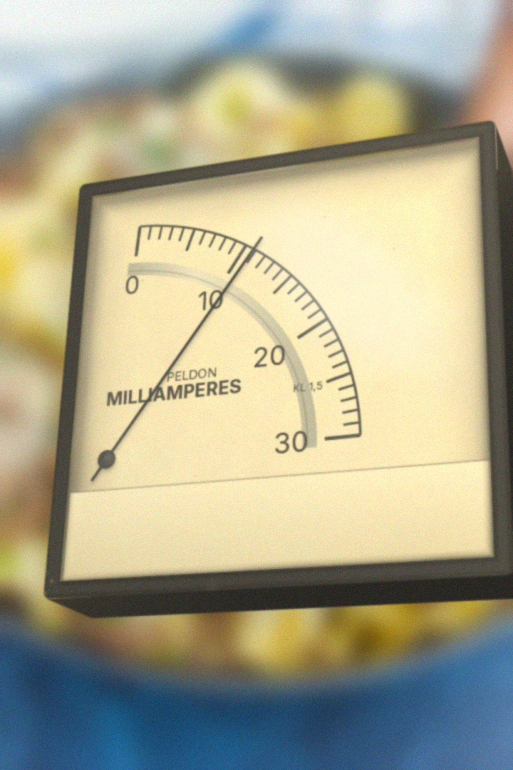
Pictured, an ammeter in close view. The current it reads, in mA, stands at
11 mA
